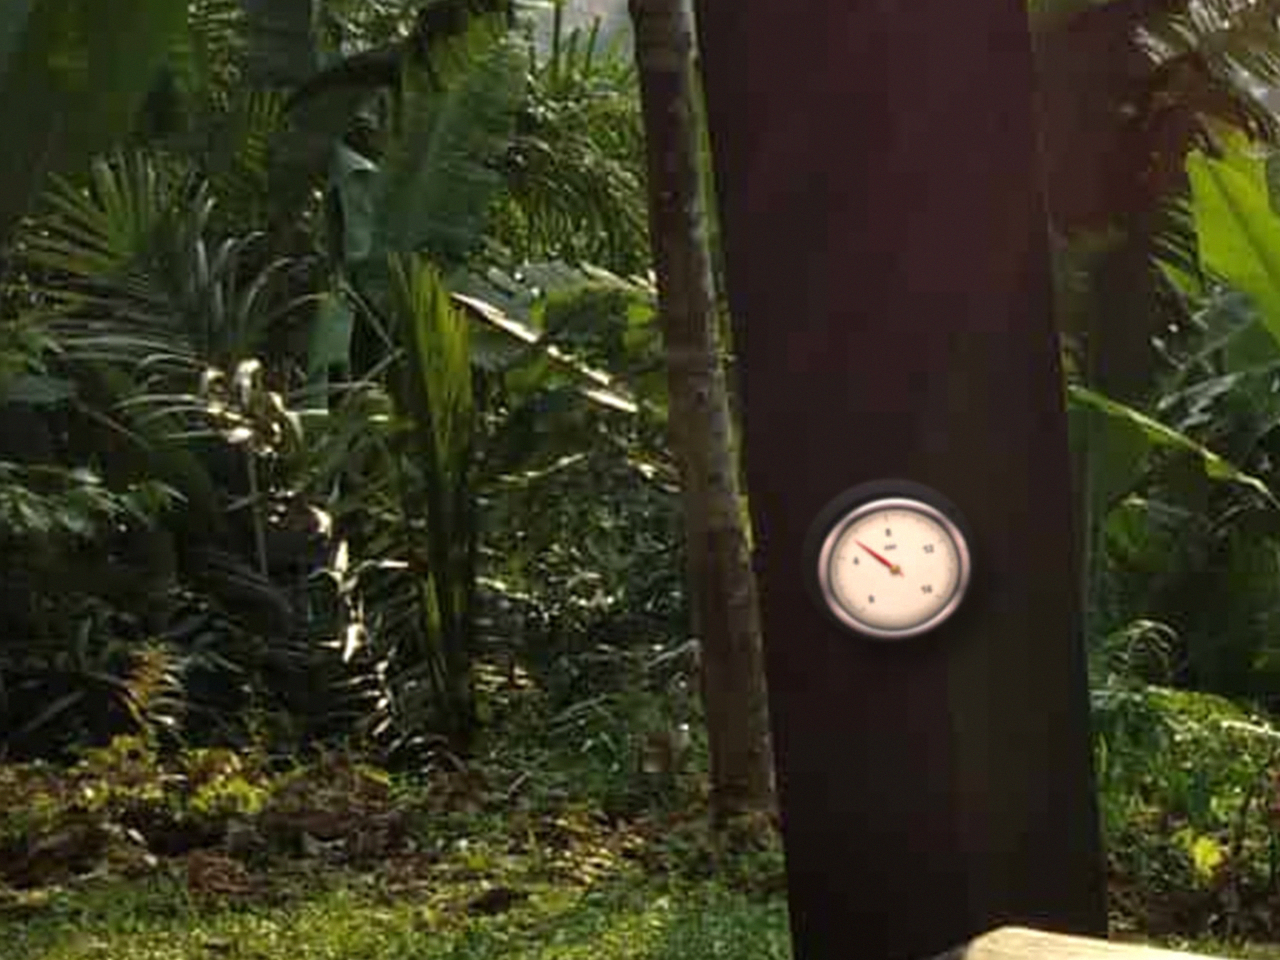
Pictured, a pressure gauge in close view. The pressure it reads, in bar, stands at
5.5 bar
